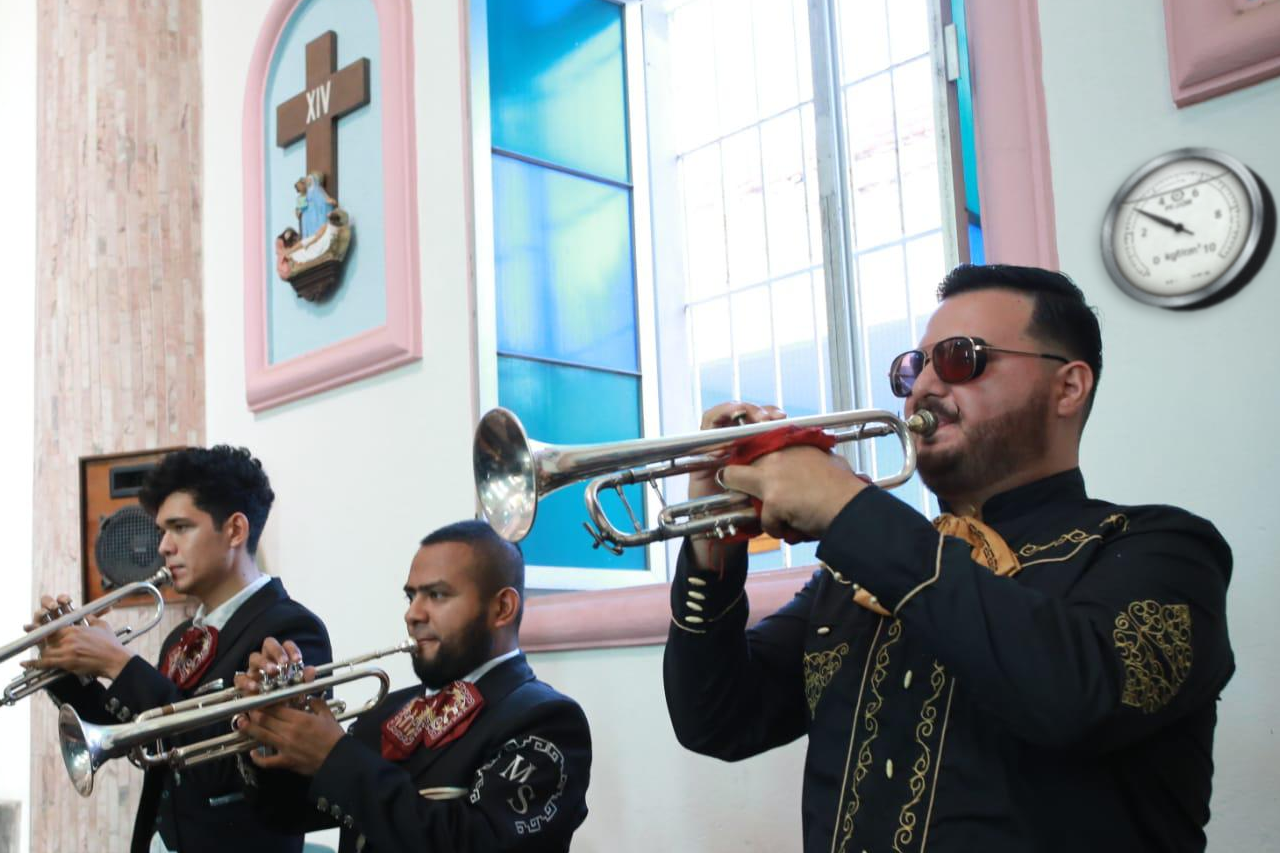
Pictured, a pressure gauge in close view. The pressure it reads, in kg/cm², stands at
3 kg/cm²
